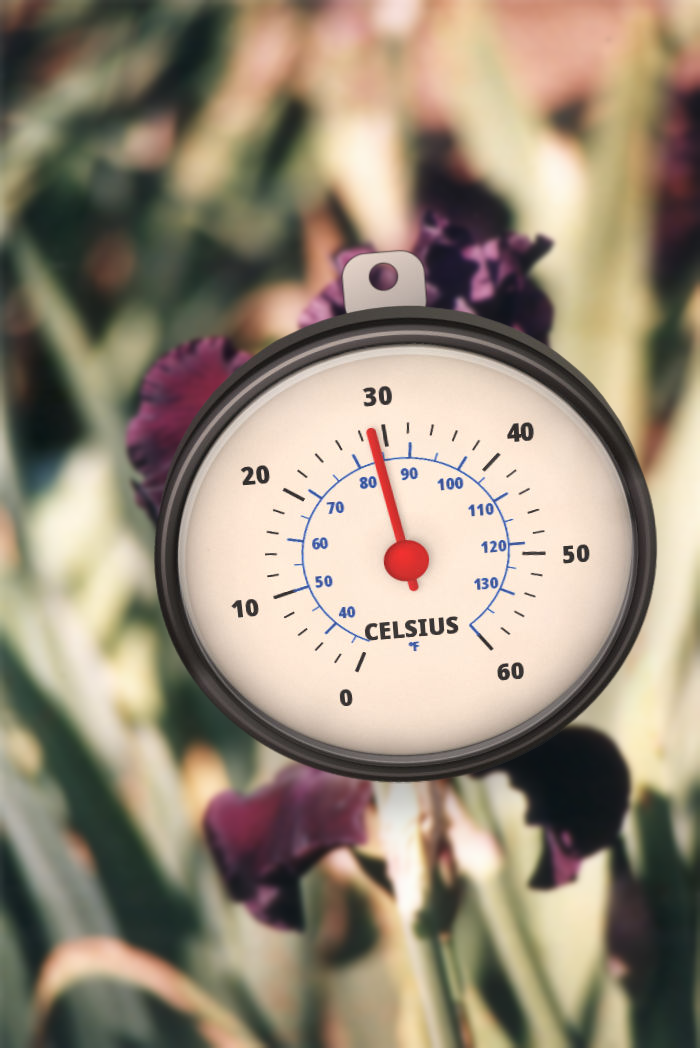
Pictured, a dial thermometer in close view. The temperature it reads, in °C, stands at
29 °C
